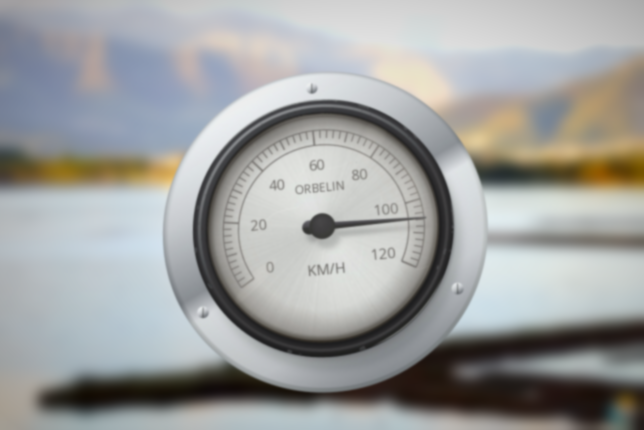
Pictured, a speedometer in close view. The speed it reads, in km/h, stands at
106 km/h
